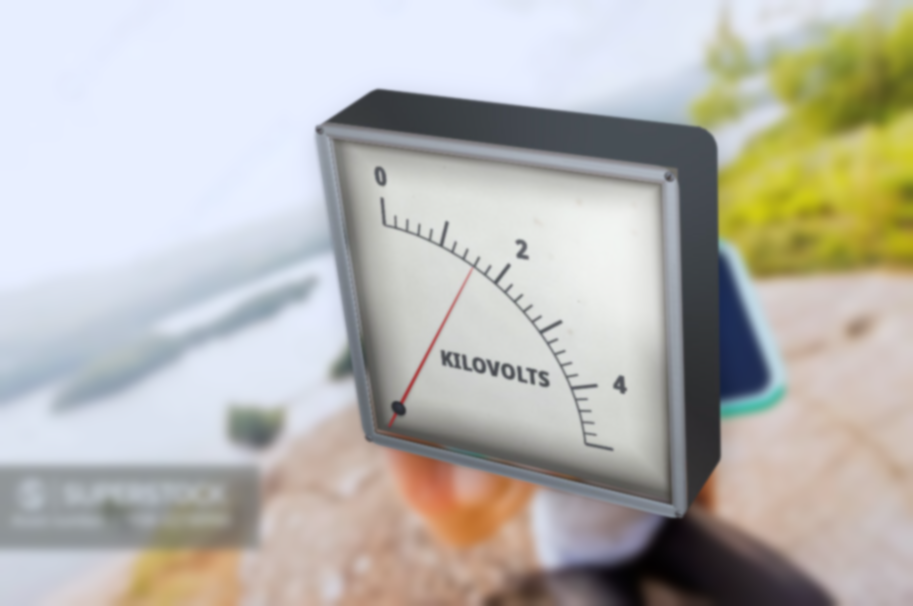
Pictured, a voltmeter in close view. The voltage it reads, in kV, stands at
1.6 kV
